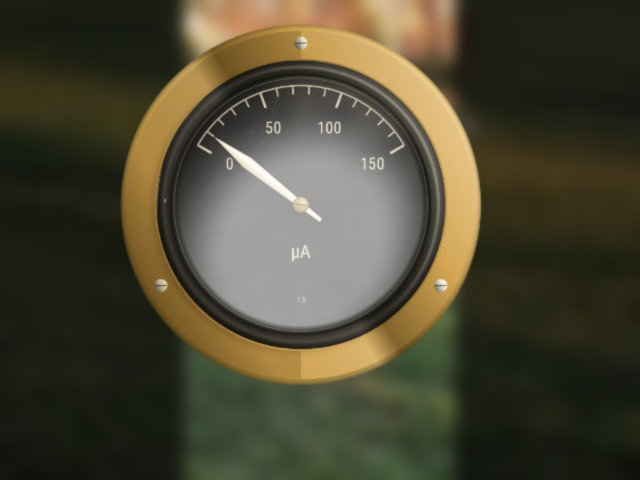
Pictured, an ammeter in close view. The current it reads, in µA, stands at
10 µA
